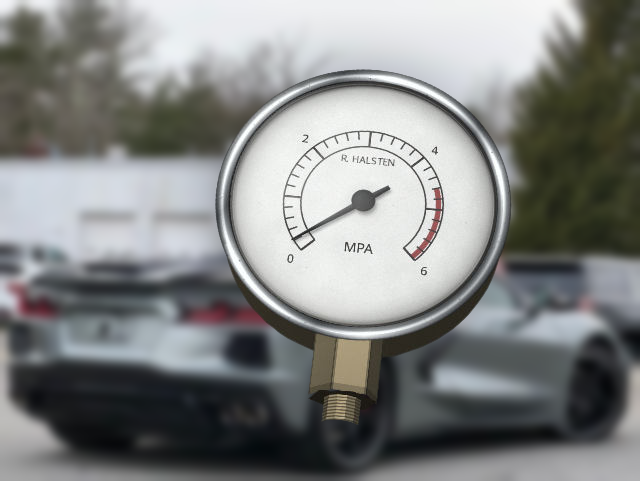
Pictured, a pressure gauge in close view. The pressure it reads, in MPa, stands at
0.2 MPa
